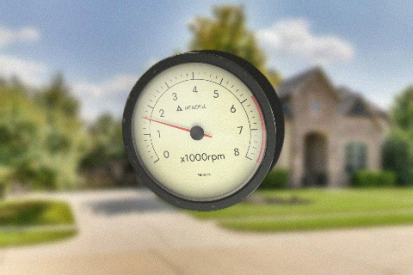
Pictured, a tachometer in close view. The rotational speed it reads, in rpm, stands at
1600 rpm
